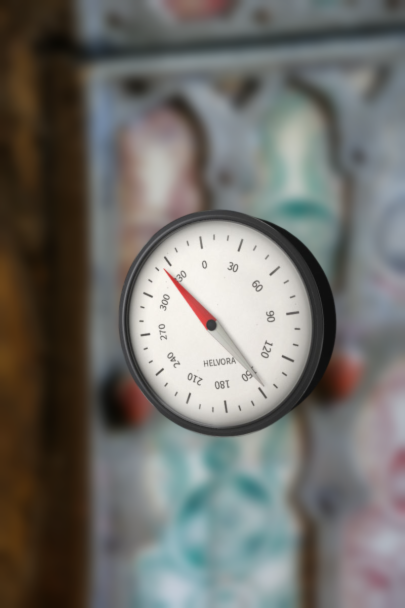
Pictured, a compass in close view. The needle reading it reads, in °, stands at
325 °
